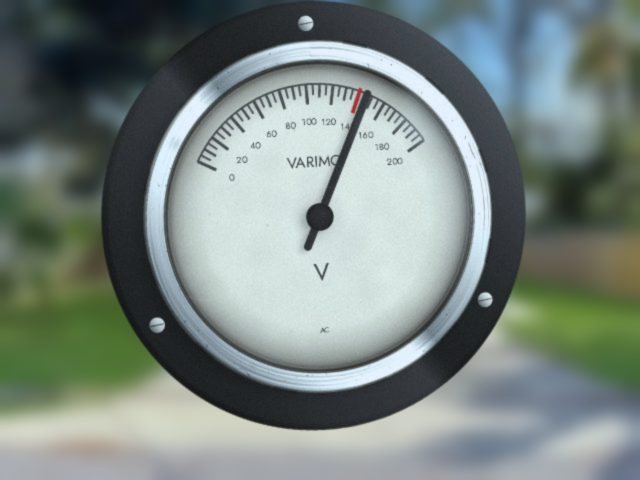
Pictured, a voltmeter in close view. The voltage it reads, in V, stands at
145 V
